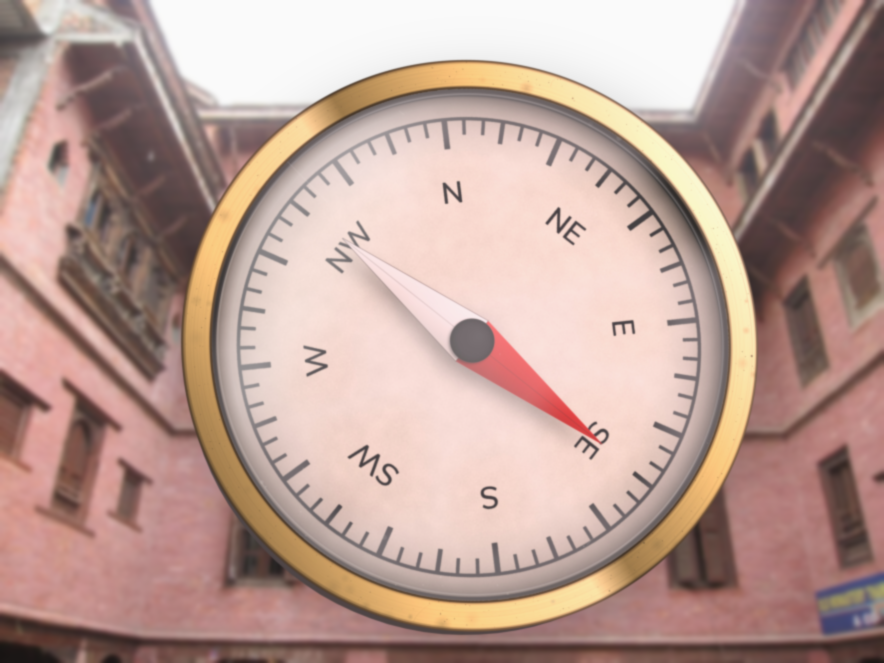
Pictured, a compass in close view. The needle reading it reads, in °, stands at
135 °
